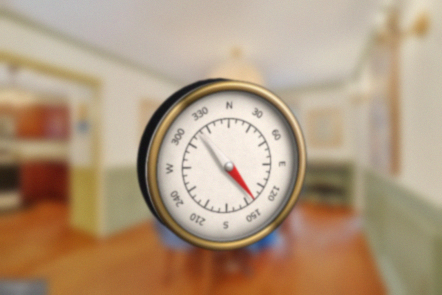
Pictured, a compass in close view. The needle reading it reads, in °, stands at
140 °
